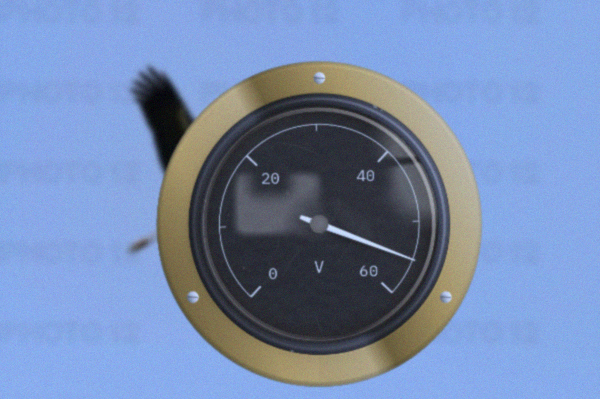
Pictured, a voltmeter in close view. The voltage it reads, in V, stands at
55 V
